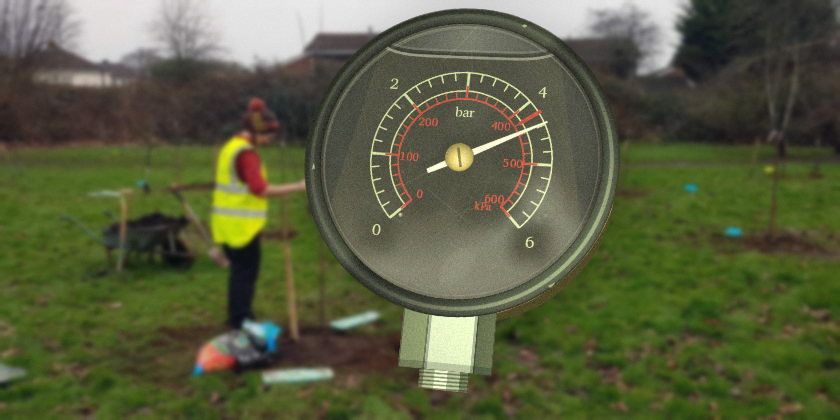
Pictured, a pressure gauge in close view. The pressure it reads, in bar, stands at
4.4 bar
